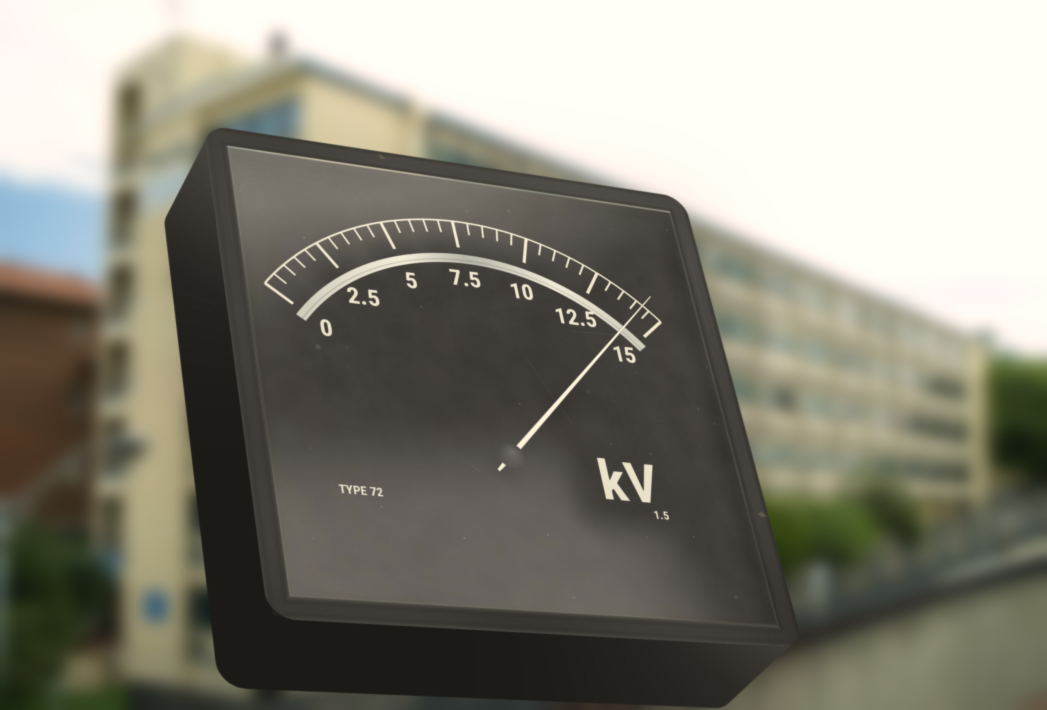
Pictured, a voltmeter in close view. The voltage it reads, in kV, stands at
14.25 kV
